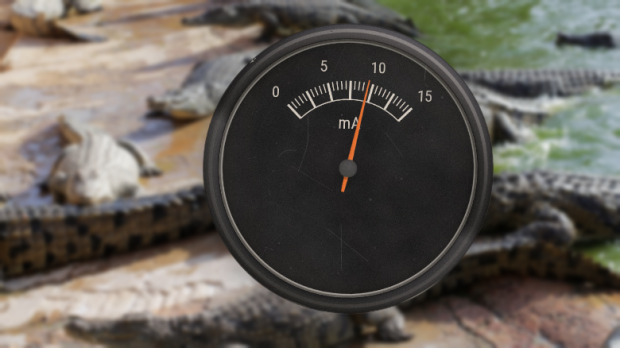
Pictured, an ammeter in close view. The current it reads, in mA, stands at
9.5 mA
